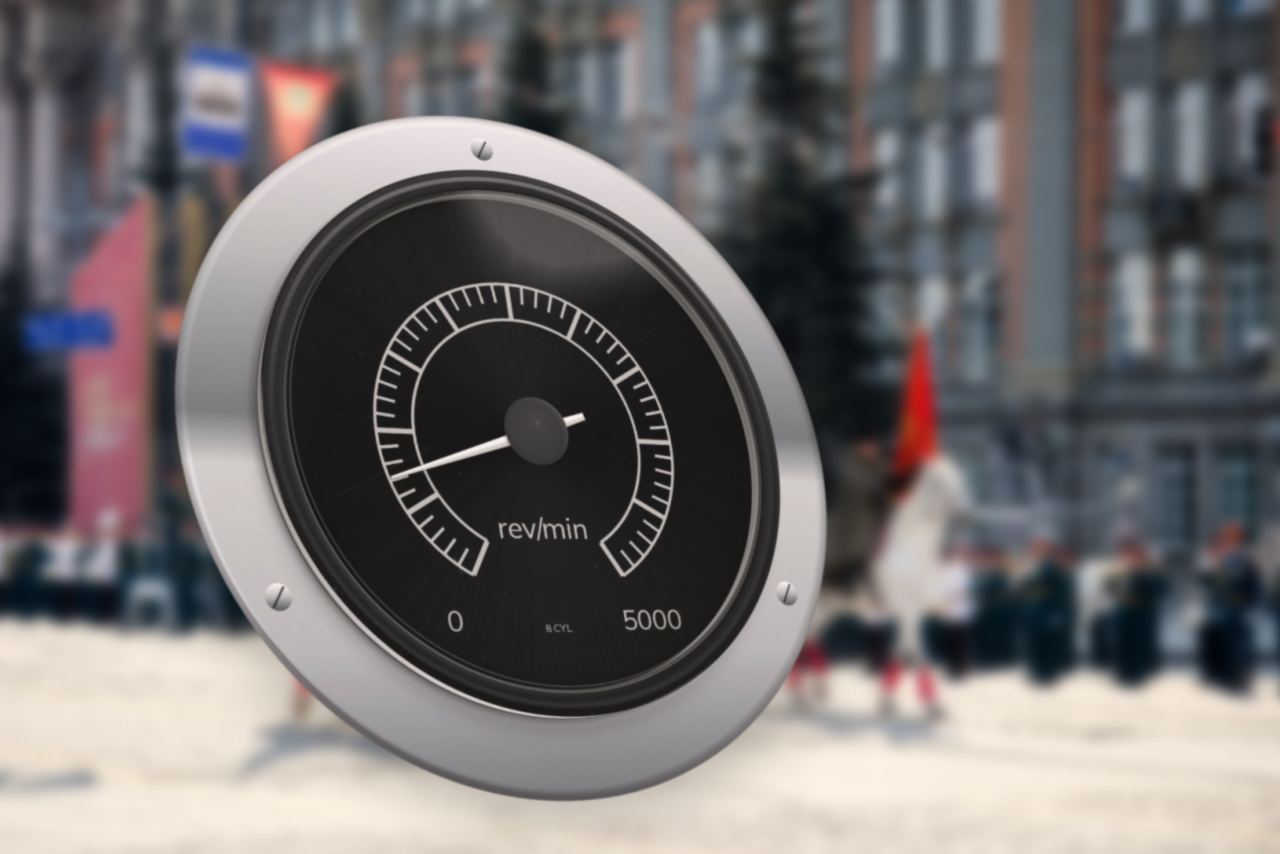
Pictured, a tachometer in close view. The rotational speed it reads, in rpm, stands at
700 rpm
